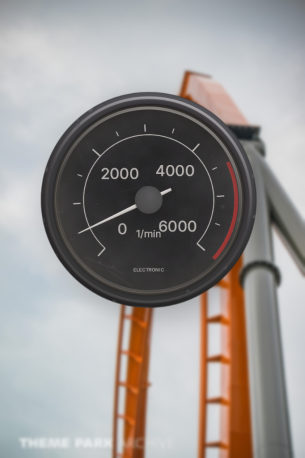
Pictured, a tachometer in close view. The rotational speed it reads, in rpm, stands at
500 rpm
